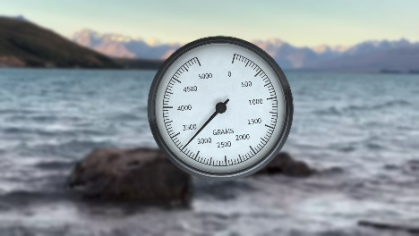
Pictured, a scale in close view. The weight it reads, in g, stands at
3250 g
